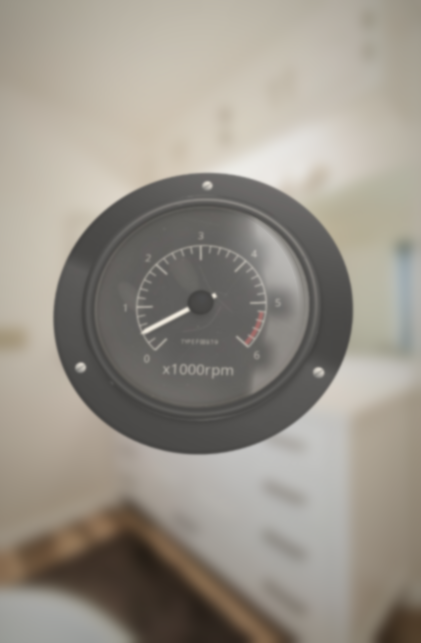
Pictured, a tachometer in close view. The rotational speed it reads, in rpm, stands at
400 rpm
